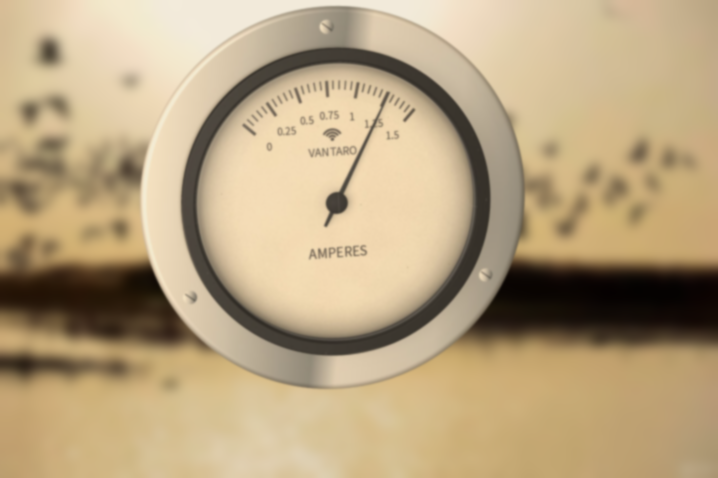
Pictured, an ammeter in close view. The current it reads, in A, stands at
1.25 A
